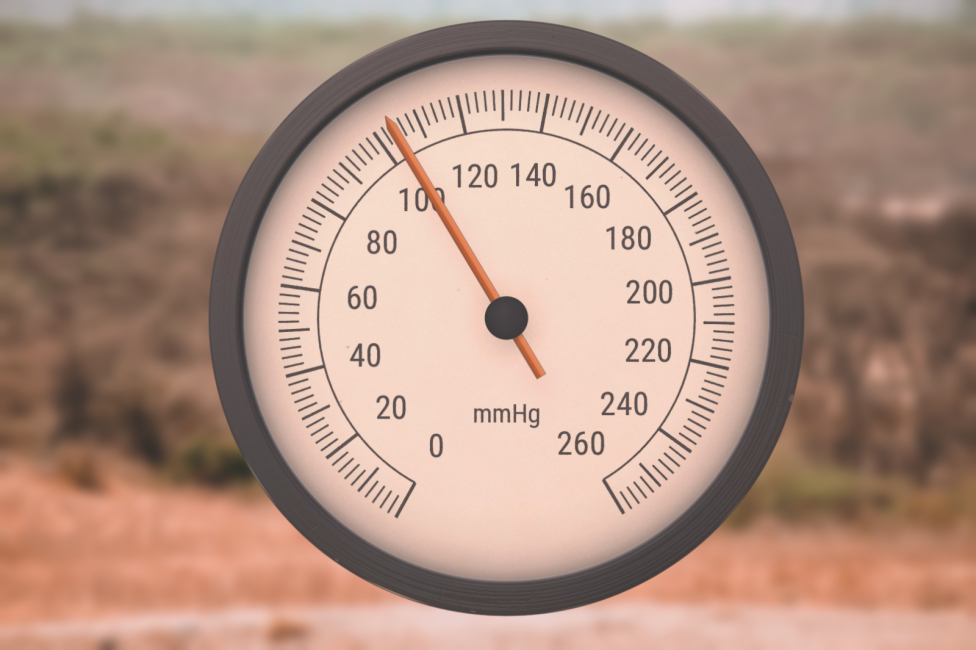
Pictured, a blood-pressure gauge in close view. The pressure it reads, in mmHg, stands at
104 mmHg
